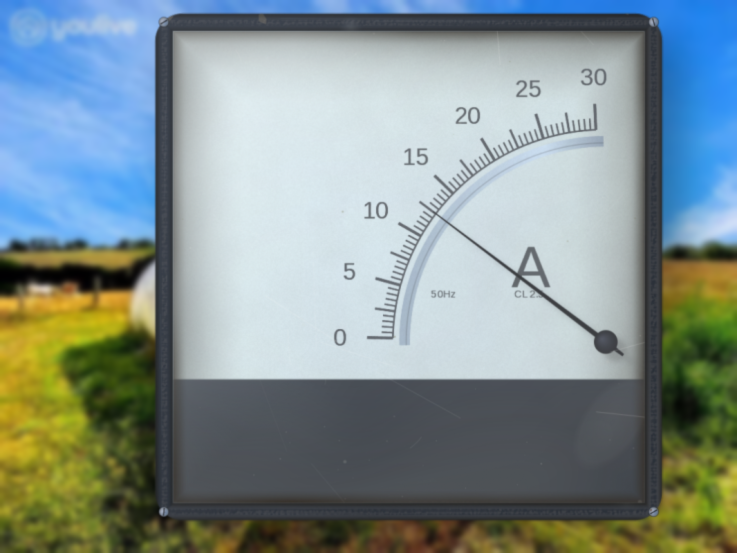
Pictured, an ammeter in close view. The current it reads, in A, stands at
12.5 A
